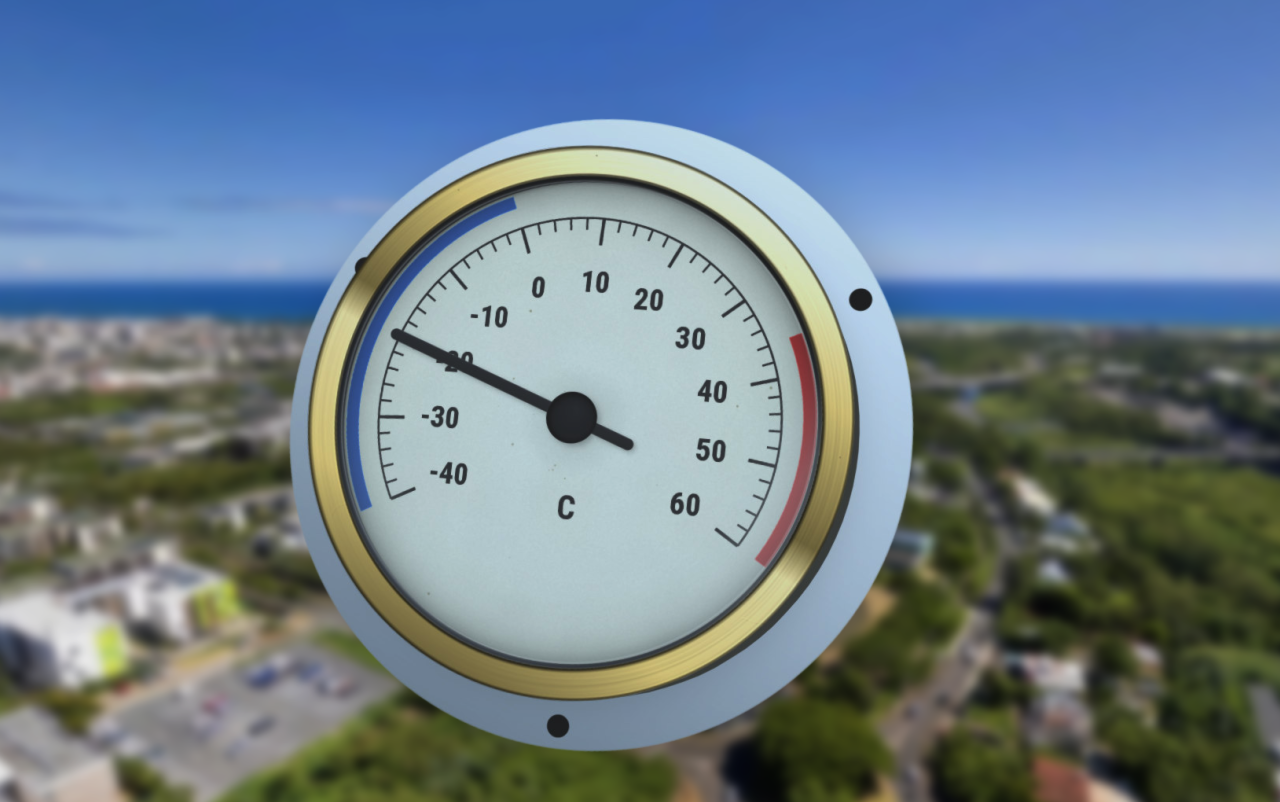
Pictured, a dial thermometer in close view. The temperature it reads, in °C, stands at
-20 °C
